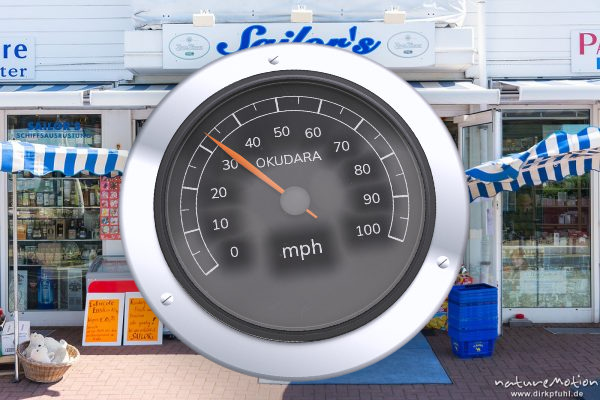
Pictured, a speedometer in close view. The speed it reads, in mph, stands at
32.5 mph
